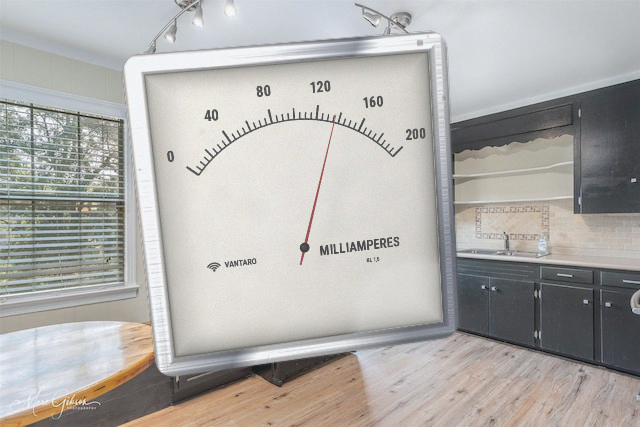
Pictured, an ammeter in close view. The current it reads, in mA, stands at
135 mA
